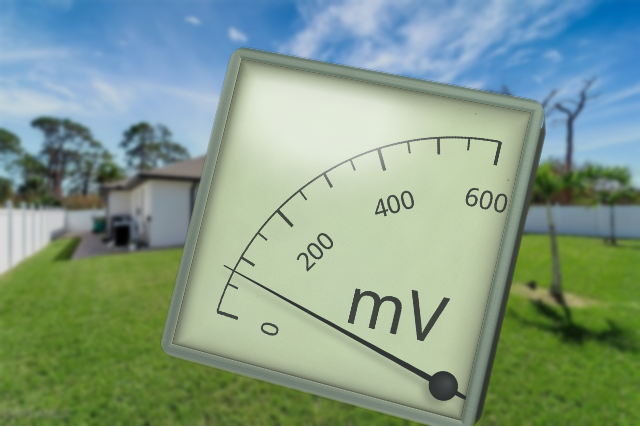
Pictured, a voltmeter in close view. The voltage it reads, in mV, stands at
75 mV
